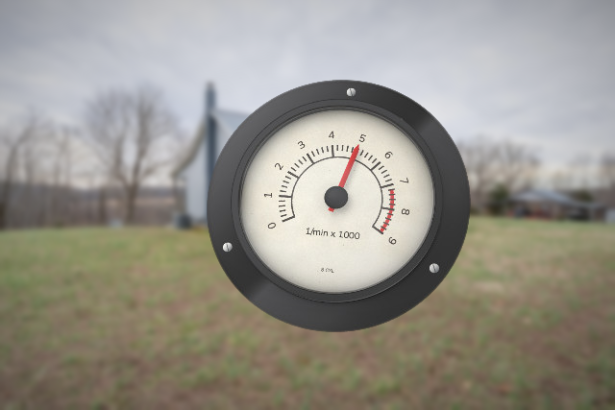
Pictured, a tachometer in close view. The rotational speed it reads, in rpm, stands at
5000 rpm
